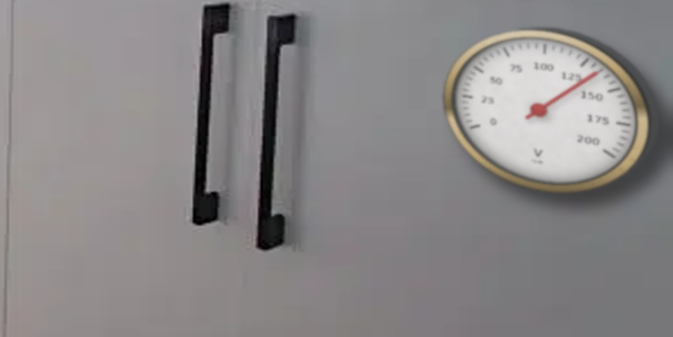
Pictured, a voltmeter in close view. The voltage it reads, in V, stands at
135 V
